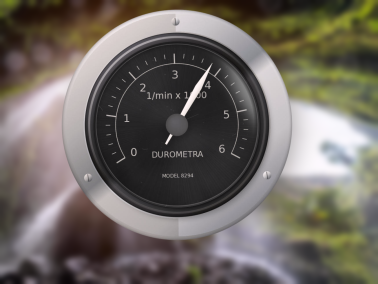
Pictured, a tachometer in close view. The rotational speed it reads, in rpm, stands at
3800 rpm
